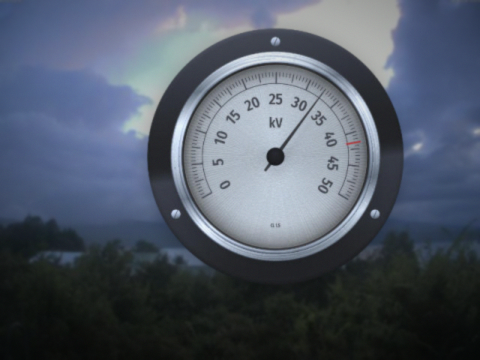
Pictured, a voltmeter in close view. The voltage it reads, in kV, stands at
32.5 kV
